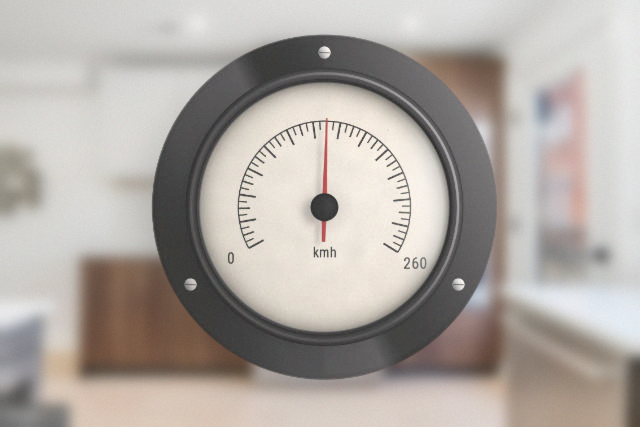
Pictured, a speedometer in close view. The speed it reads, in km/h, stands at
130 km/h
